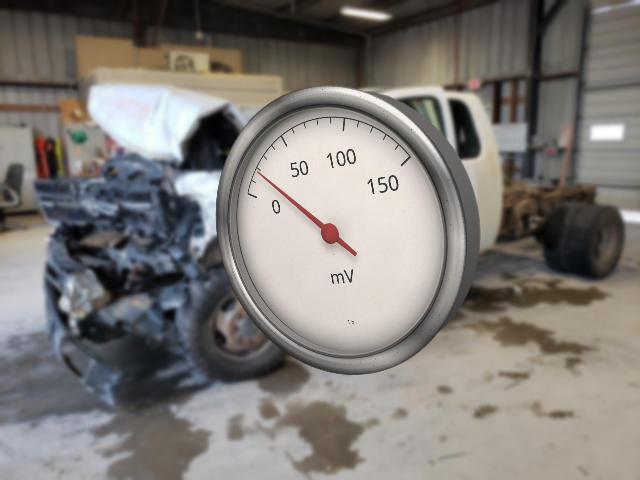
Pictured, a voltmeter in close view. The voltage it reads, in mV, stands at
20 mV
